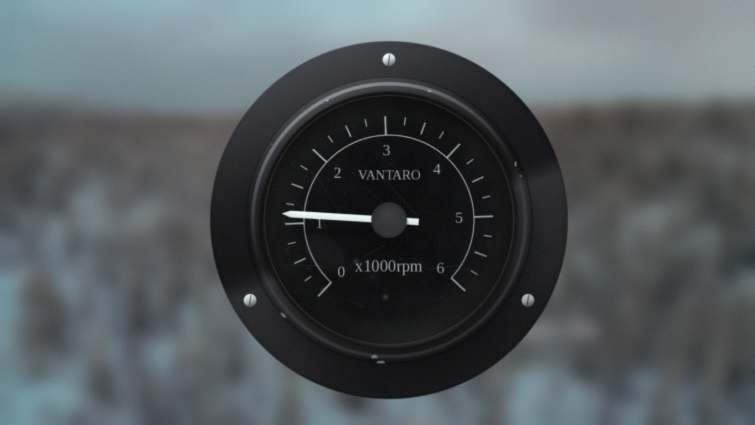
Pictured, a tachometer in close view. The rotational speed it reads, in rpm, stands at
1125 rpm
